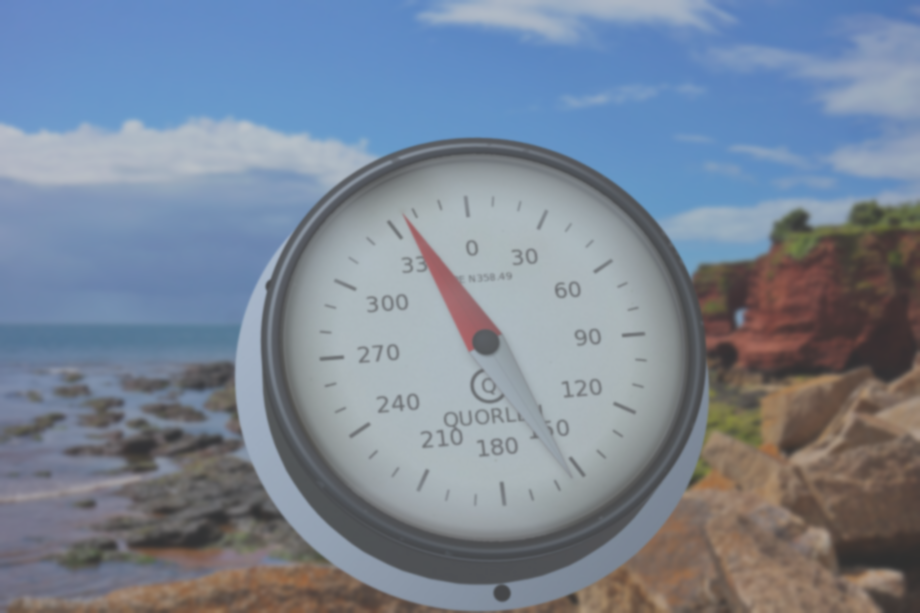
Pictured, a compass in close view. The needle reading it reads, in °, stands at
335 °
